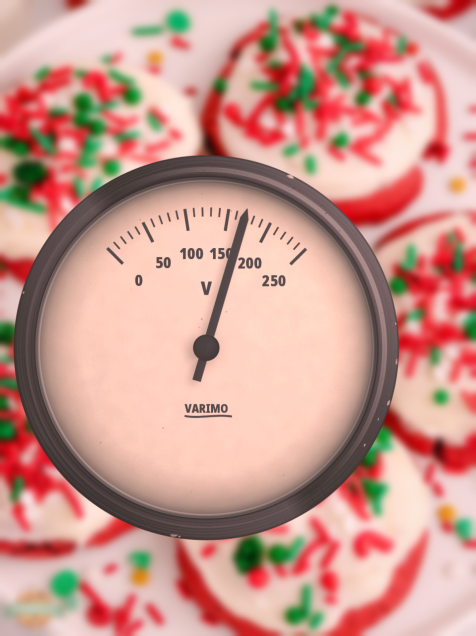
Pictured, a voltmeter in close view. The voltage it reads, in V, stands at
170 V
